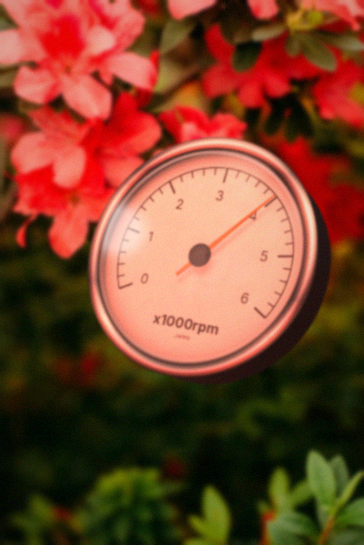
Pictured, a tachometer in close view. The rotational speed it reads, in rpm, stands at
4000 rpm
